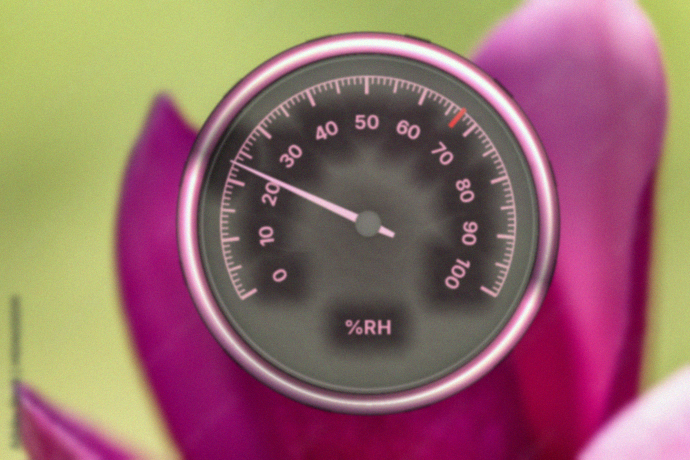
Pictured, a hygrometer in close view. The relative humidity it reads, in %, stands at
23 %
